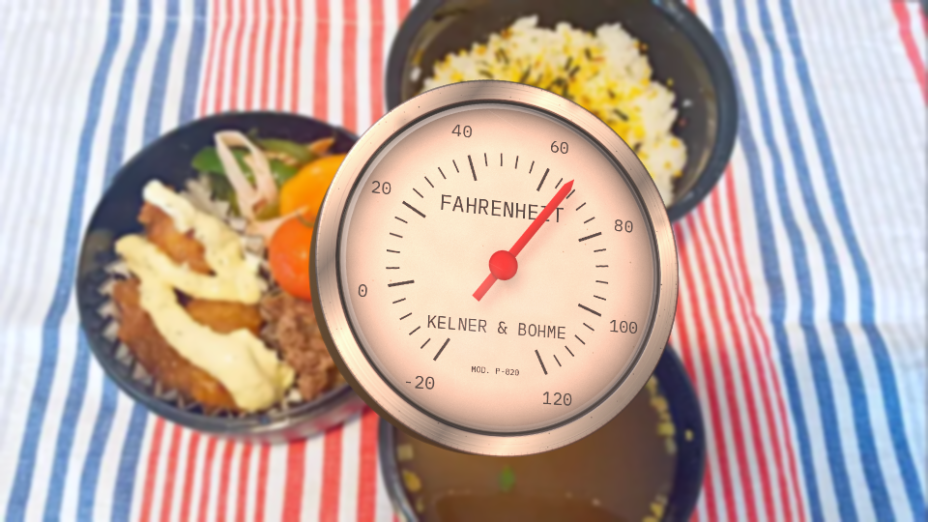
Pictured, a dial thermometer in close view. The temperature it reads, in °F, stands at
66 °F
